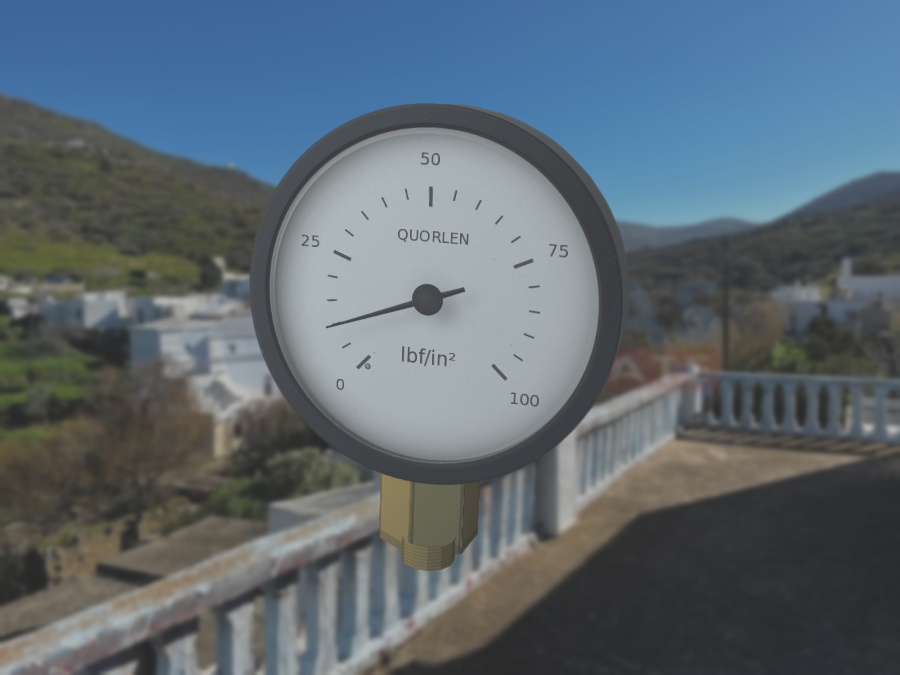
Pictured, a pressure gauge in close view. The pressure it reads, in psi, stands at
10 psi
